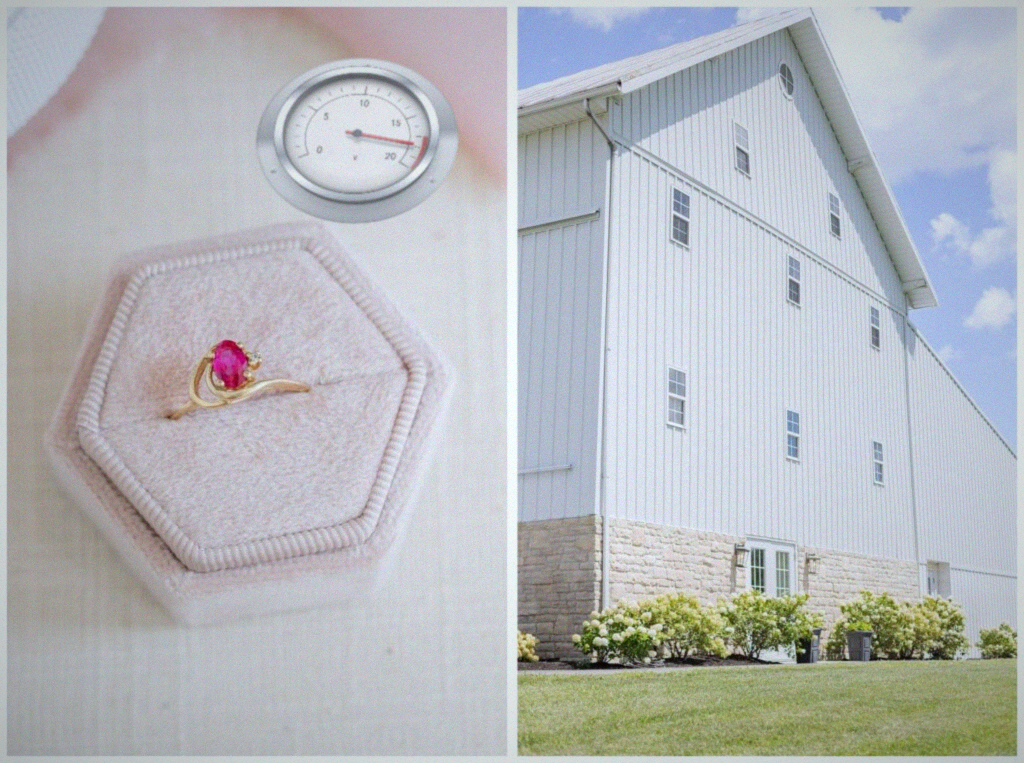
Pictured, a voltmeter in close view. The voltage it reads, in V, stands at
18 V
